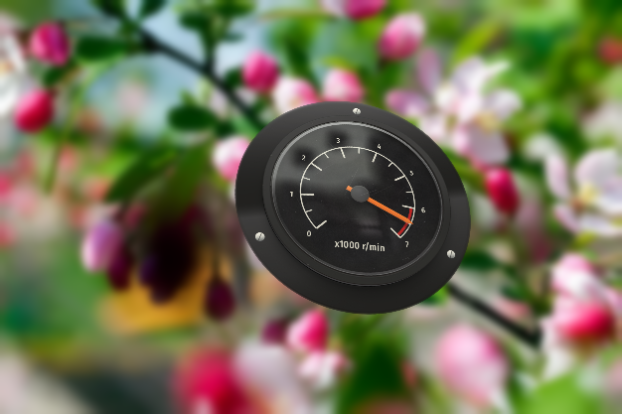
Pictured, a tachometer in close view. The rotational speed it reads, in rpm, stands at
6500 rpm
